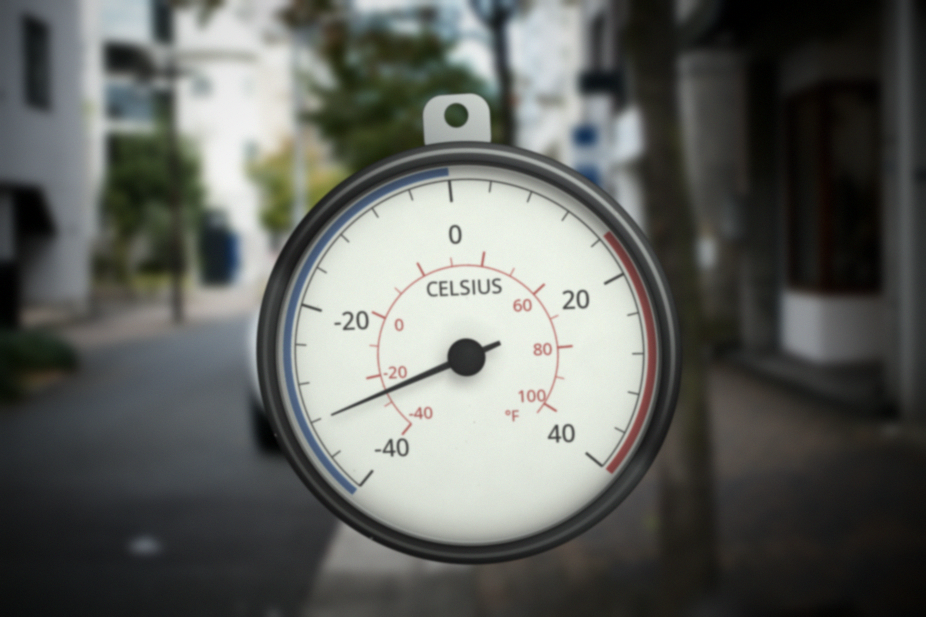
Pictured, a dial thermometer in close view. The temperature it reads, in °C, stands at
-32 °C
